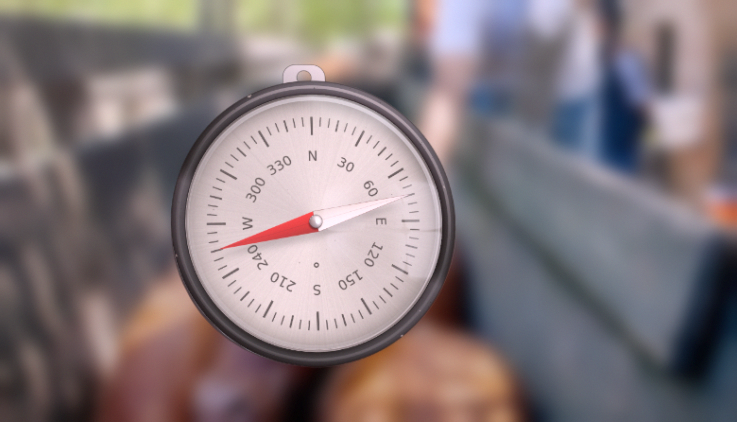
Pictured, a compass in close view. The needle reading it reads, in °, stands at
255 °
